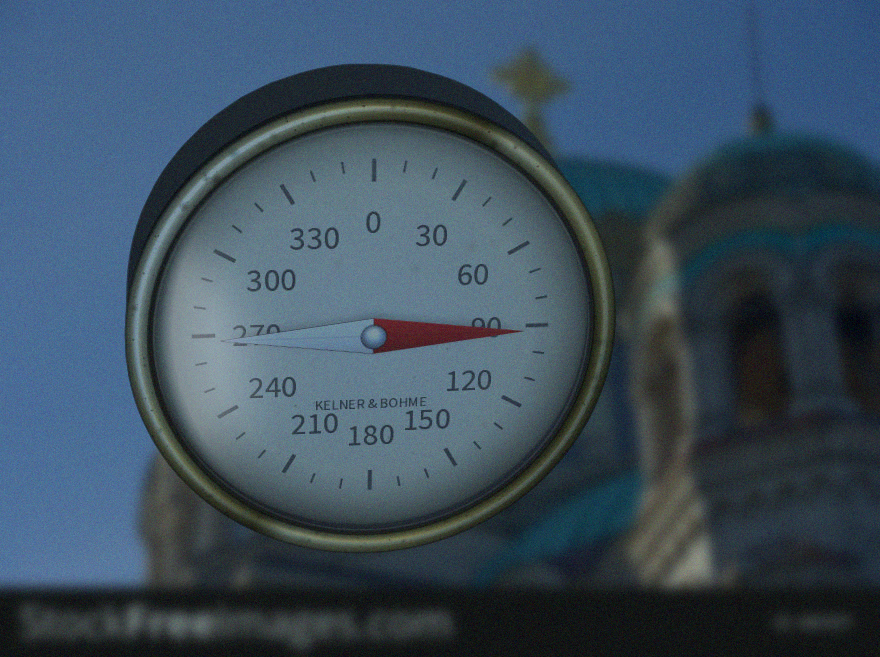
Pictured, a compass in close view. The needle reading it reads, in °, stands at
90 °
